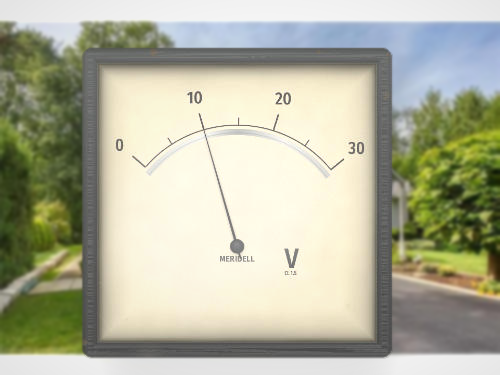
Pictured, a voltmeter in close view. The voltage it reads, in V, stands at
10 V
